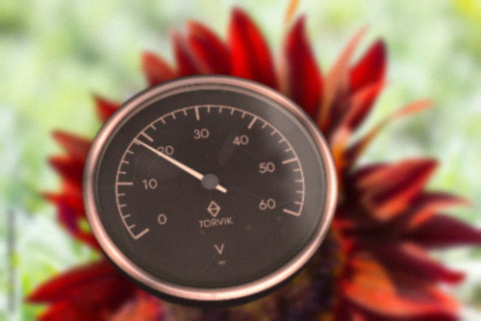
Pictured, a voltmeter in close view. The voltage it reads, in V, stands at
18 V
